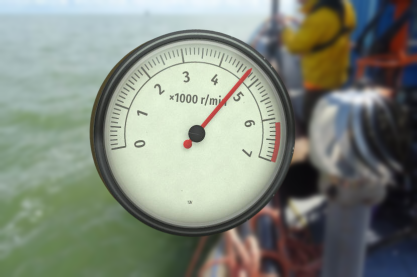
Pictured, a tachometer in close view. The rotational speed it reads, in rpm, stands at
4700 rpm
